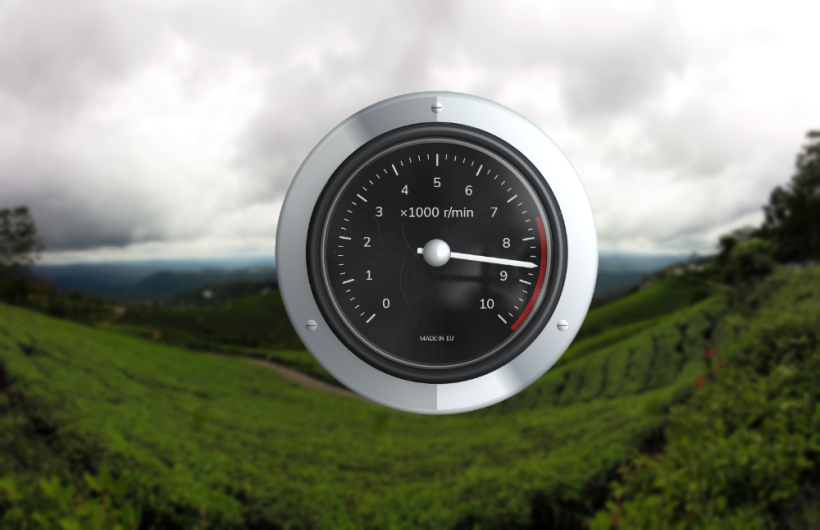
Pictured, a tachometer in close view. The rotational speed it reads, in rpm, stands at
8600 rpm
